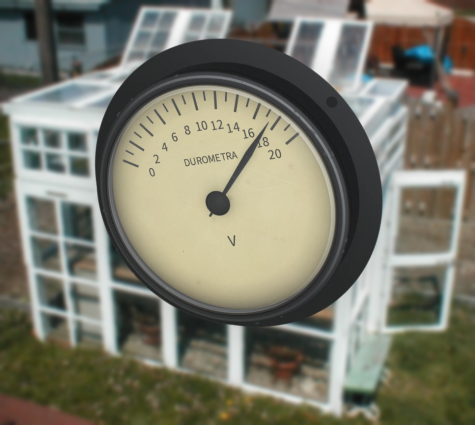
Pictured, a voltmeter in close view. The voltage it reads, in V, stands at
17.5 V
